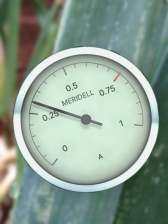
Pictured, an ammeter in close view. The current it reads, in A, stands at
0.3 A
